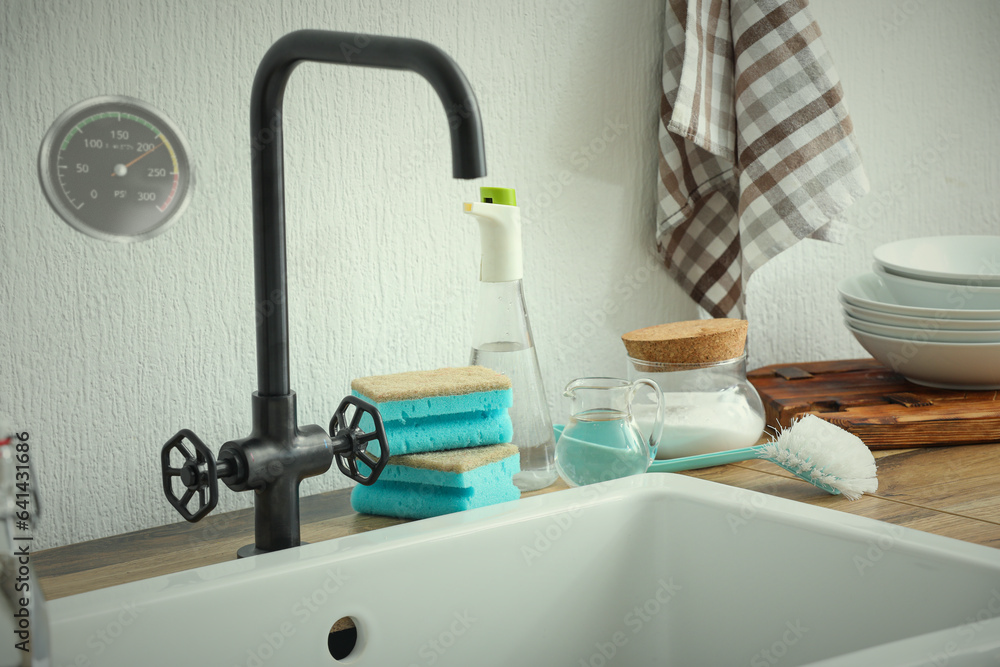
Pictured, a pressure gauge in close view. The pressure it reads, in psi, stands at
210 psi
